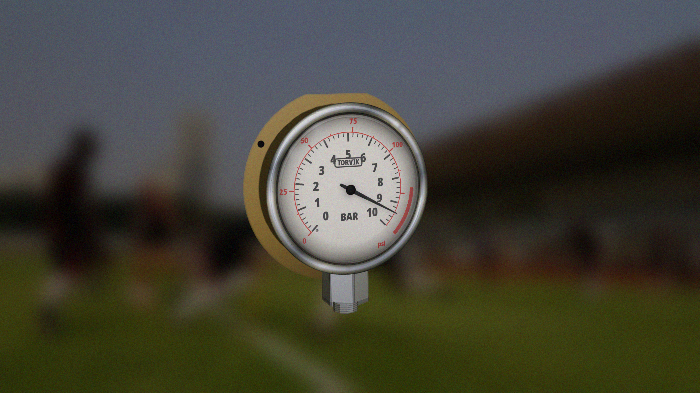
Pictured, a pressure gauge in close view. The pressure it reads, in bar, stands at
9.4 bar
